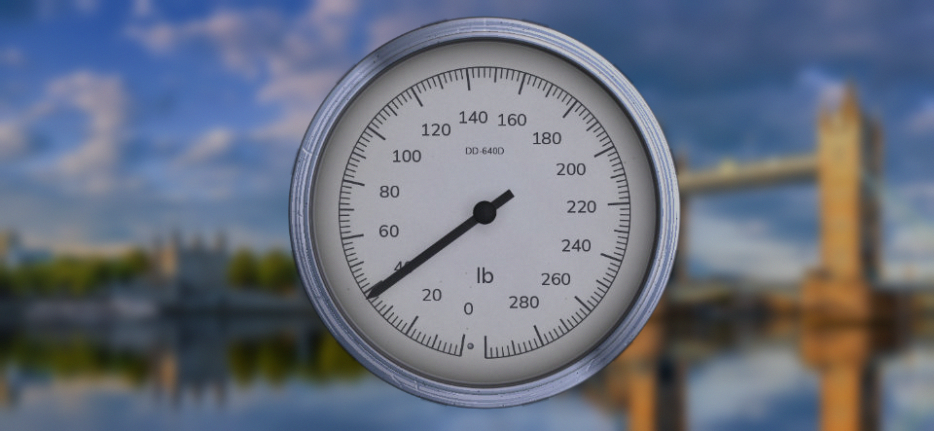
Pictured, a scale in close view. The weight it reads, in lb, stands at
38 lb
